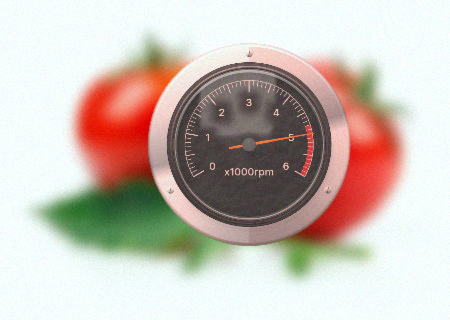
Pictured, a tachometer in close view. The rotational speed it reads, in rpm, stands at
5000 rpm
